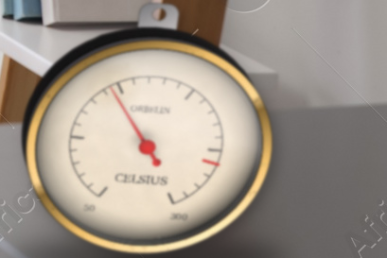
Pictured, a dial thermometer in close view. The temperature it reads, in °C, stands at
145 °C
